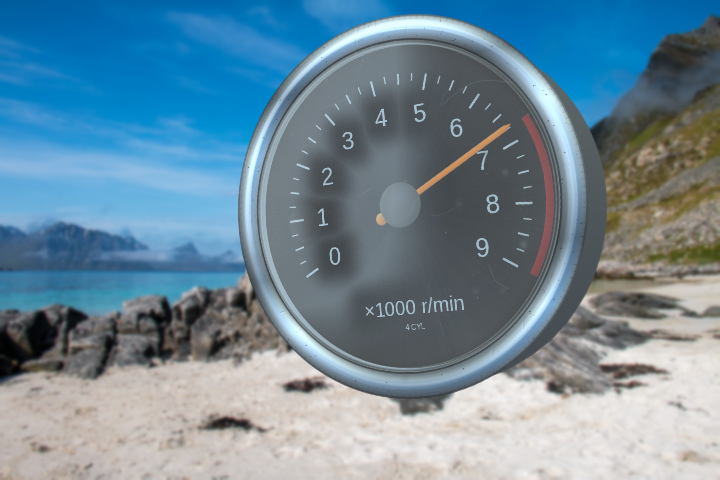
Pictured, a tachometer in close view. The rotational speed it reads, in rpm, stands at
6750 rpm
